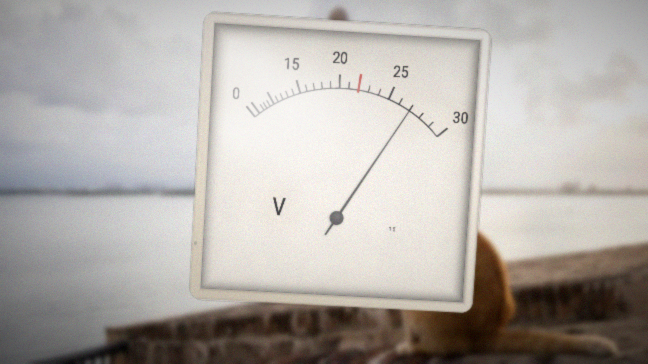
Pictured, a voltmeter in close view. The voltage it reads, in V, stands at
27 V
